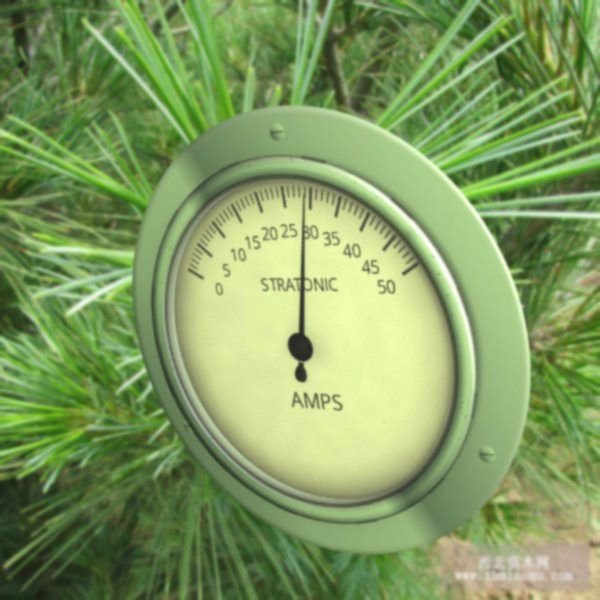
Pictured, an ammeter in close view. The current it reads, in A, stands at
30 A
